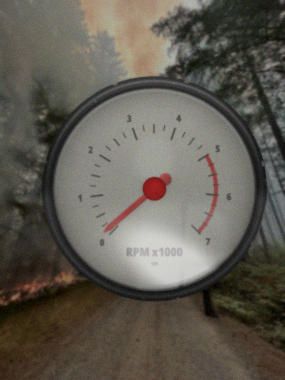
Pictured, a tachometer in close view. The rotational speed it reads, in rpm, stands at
125 rpm
